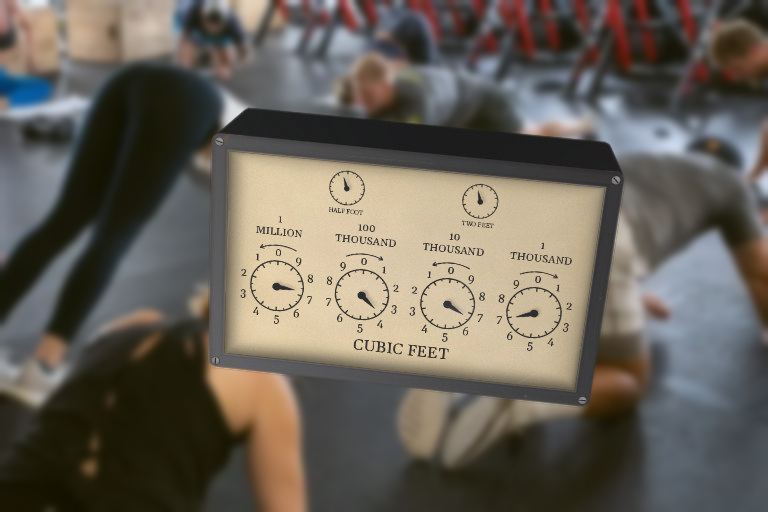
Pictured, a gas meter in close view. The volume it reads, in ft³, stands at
736700 ft³
